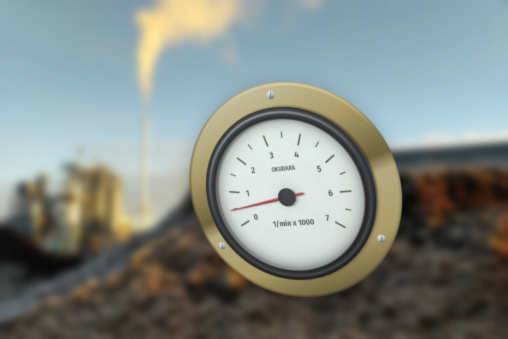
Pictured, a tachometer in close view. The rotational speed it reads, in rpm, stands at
500 rpm
